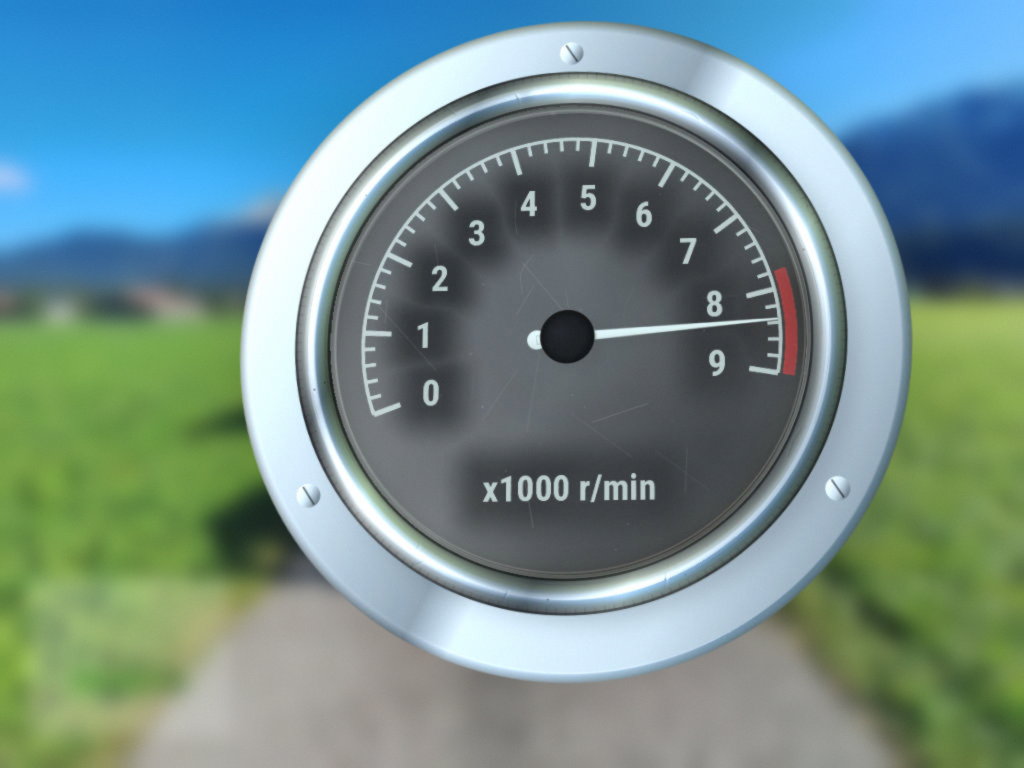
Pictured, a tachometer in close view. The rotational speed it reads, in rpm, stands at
8400 rpm
